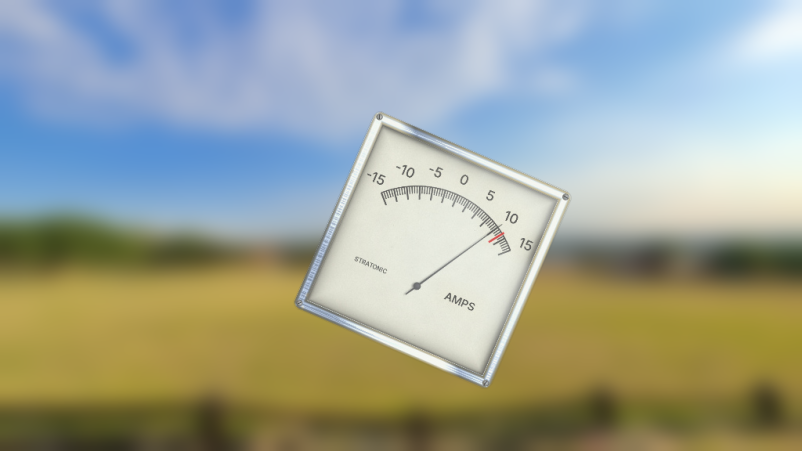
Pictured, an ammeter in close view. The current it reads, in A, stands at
10 A
